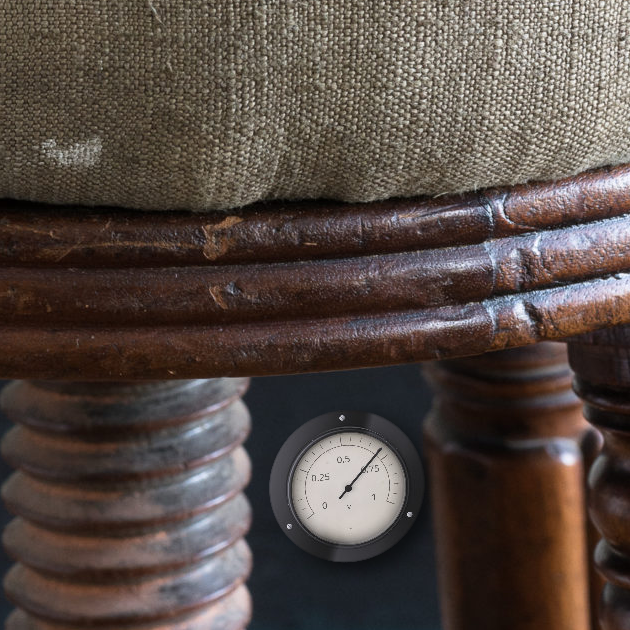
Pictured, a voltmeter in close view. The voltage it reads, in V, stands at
0.7 V
